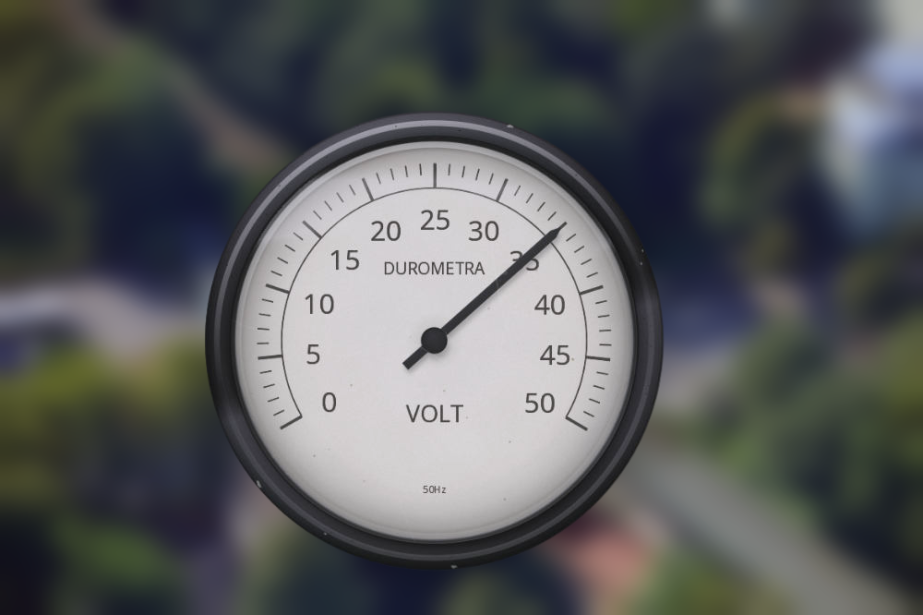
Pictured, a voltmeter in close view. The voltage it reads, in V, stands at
35 V
